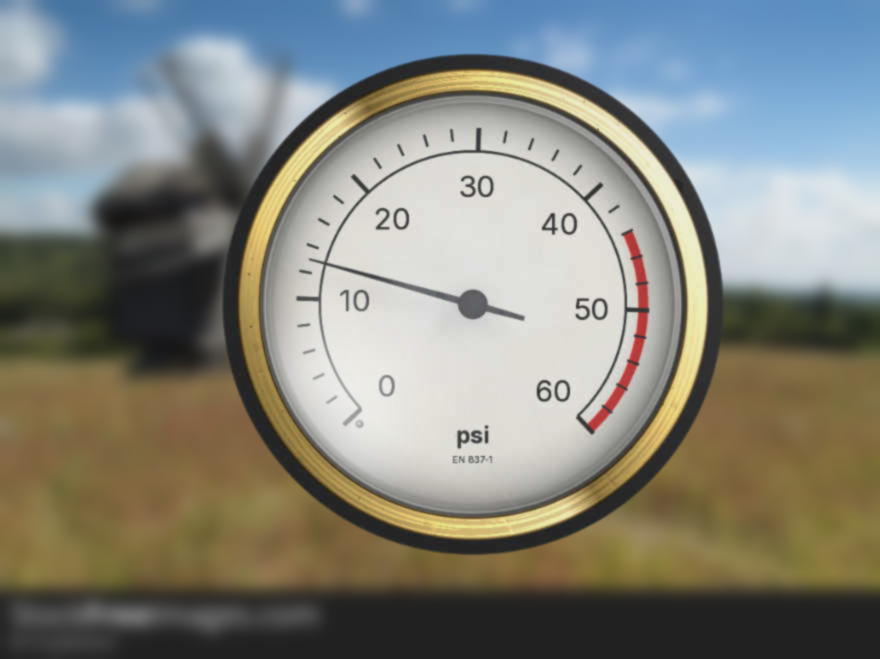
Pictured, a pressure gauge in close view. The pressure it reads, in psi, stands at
13 psi
